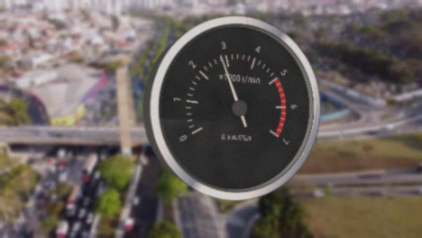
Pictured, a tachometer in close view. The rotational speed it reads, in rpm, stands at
2800 rpm
